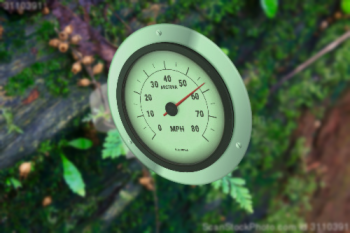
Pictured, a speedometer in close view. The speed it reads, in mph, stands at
57.5 mph
